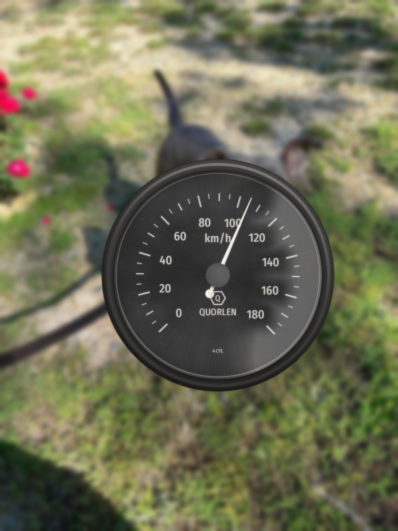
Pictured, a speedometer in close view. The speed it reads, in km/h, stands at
105 km/h
